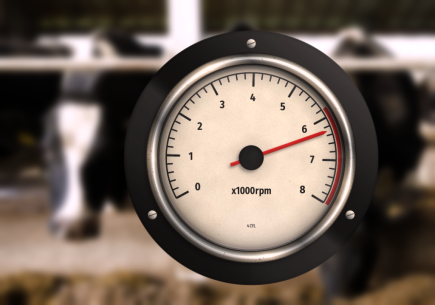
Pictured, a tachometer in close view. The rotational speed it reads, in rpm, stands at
6300 rpm
